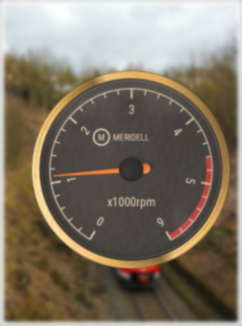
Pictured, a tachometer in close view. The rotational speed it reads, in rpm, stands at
1100 rpm
